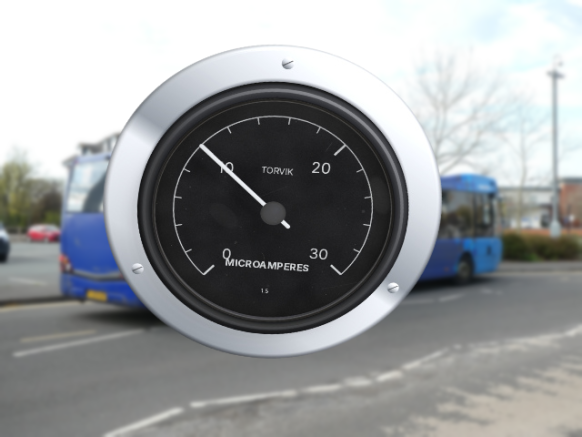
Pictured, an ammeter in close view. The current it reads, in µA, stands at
10 µA
